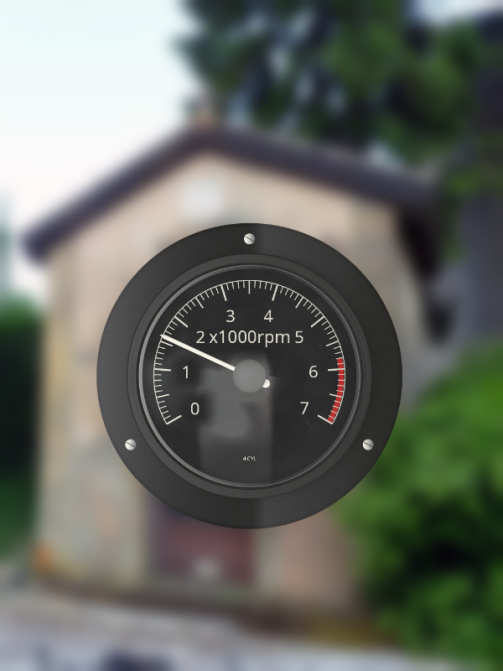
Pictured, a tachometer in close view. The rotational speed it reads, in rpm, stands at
1600 rpm
